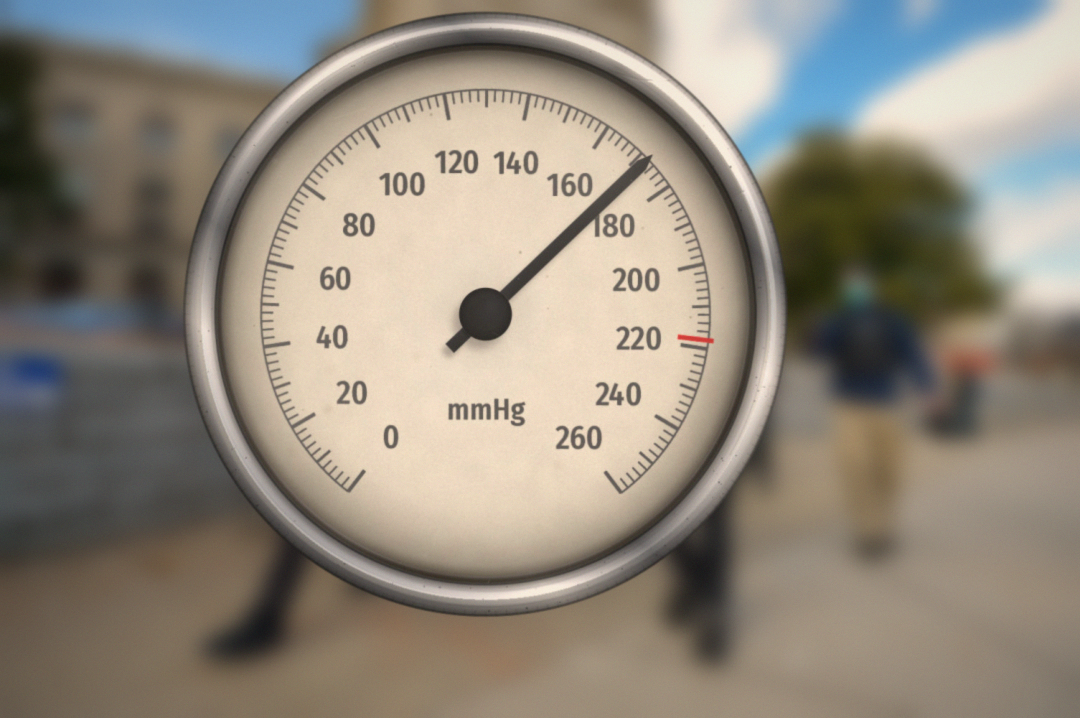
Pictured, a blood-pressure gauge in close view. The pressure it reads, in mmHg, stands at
172 mmHg
